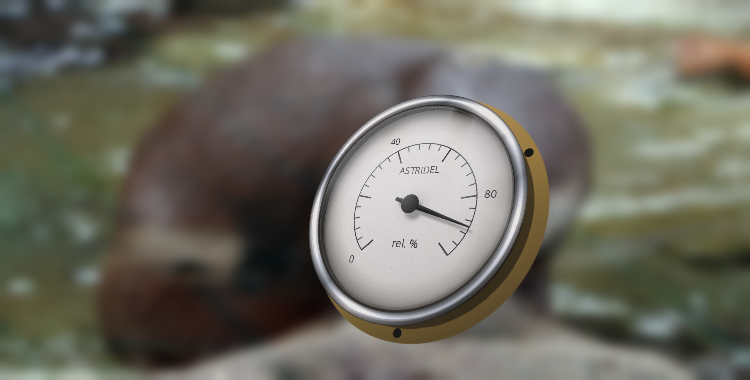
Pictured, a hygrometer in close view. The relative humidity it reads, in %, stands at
90 %
